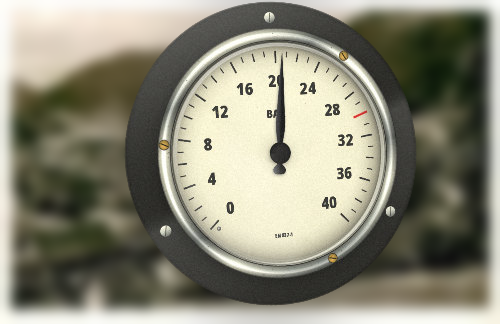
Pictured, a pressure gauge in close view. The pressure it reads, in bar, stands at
20.5 bar
